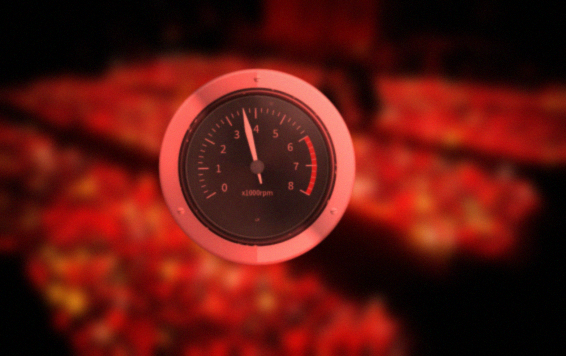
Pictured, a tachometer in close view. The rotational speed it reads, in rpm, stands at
3600 rpm
